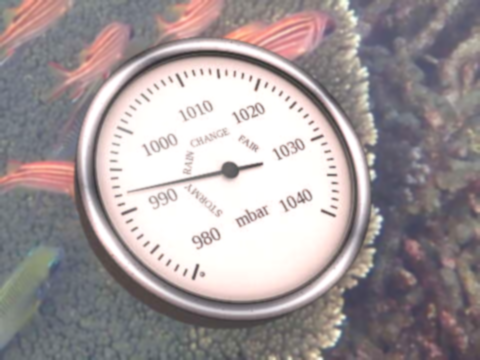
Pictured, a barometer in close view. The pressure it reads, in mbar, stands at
992 mbar
